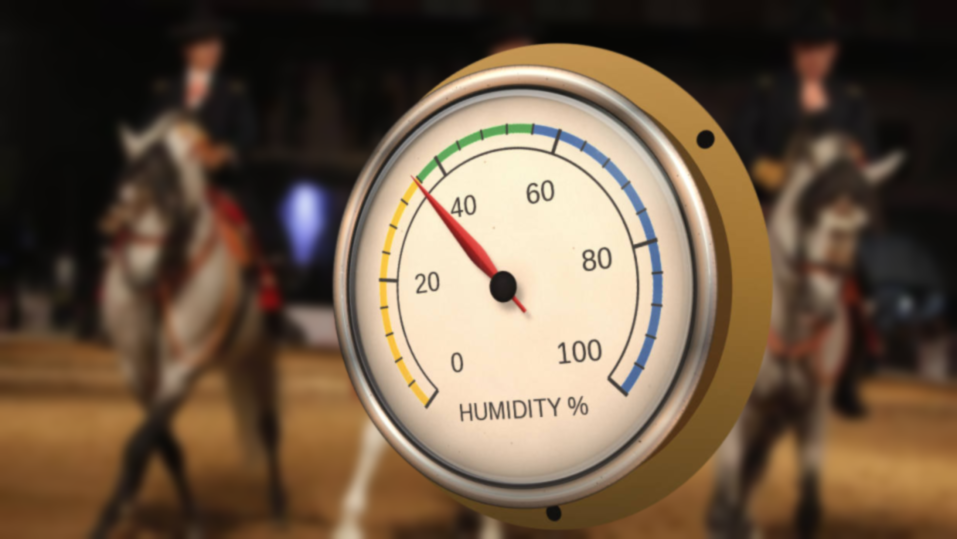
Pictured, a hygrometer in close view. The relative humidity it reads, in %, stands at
36 %
